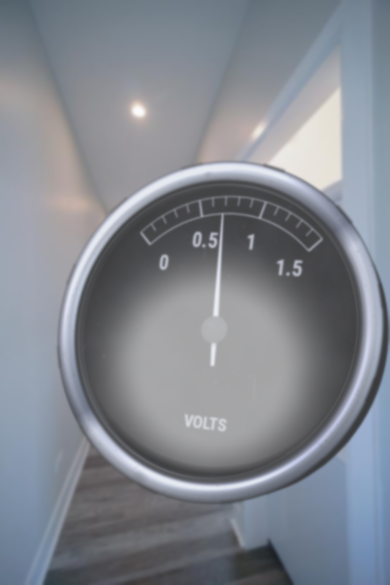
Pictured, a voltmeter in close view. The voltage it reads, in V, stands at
0.7 V
